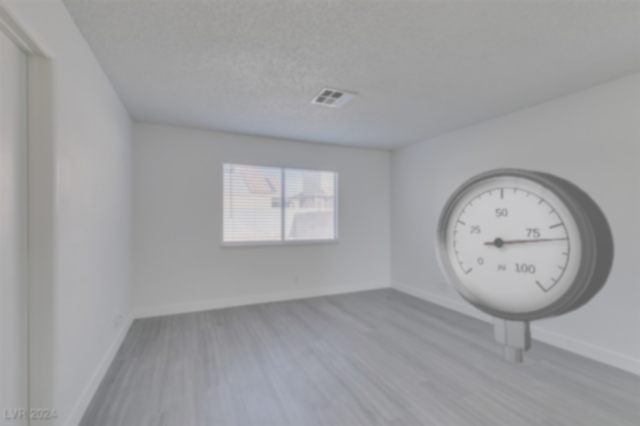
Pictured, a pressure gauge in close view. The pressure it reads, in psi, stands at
80 psi
